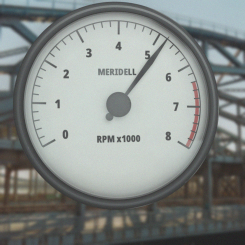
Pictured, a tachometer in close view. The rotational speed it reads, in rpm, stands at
5200 rpm
